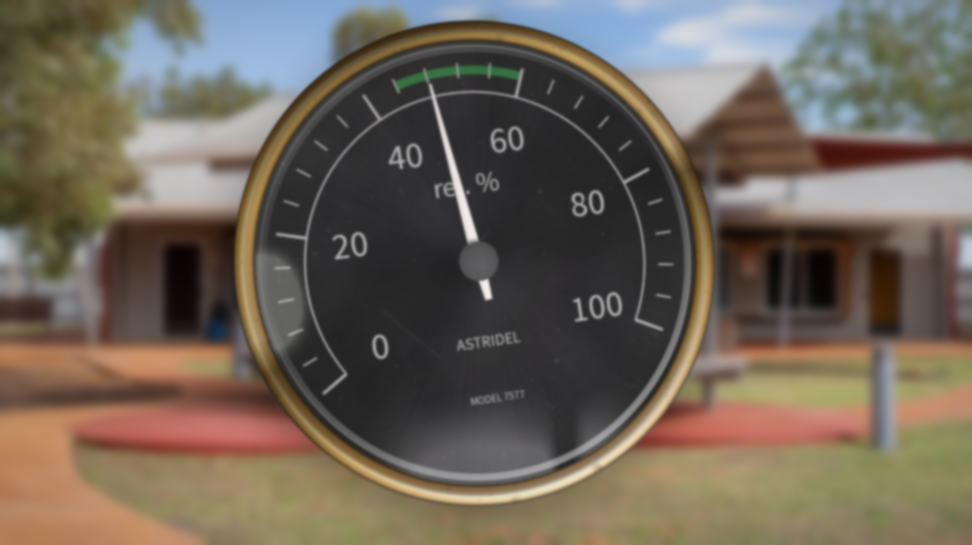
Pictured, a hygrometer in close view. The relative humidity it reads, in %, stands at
48 %
